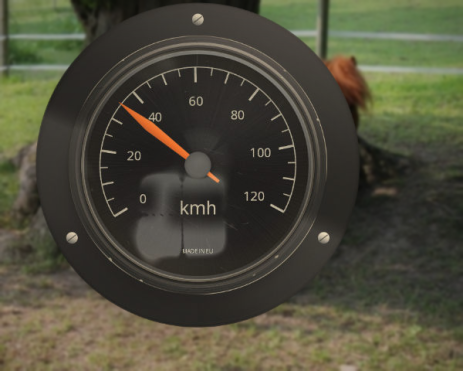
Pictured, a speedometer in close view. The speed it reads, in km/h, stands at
35 km/h
